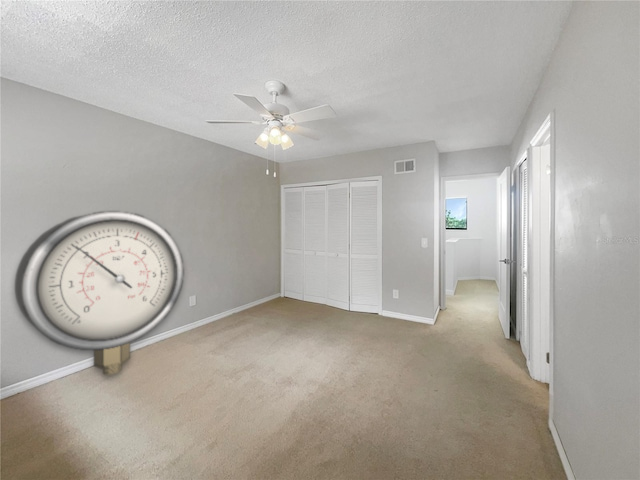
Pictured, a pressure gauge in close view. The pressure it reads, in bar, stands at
2 bar
